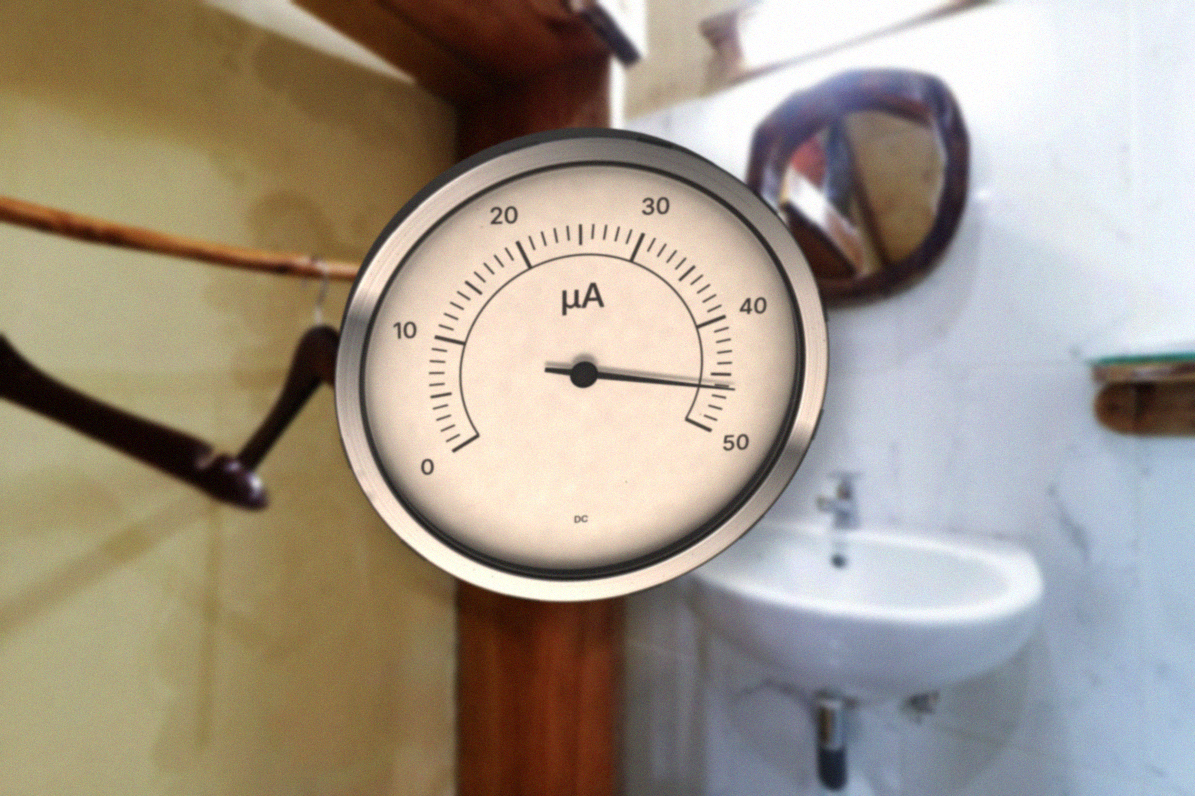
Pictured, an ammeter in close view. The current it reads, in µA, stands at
46 µA
